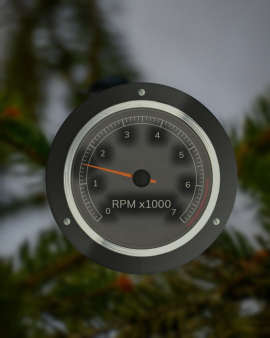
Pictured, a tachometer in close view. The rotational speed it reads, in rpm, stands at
1500 rpm
